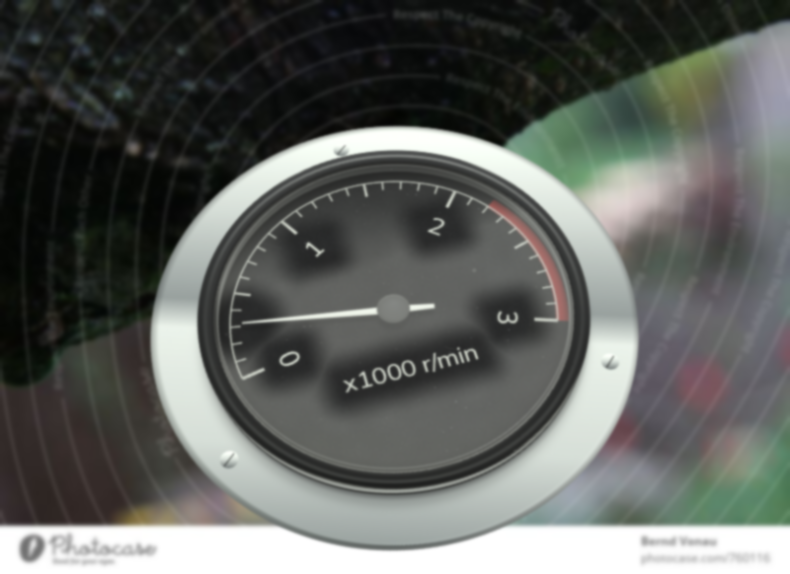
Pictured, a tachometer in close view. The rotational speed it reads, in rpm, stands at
300 rpm
